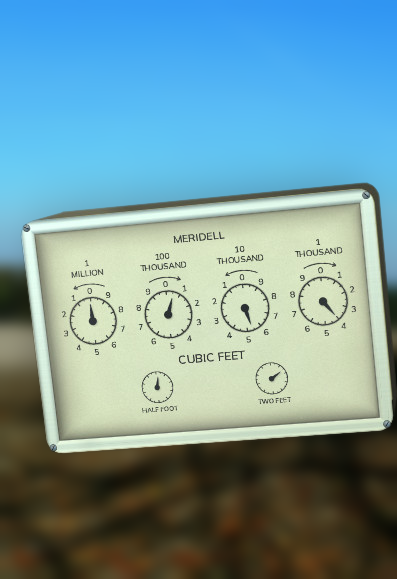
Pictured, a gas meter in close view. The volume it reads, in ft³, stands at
5400 ft³
